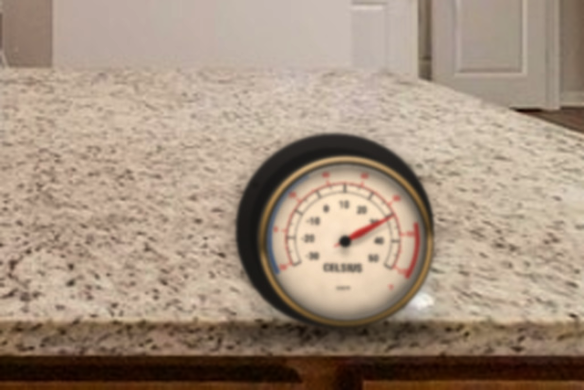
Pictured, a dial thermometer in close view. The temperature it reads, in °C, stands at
30 °C
